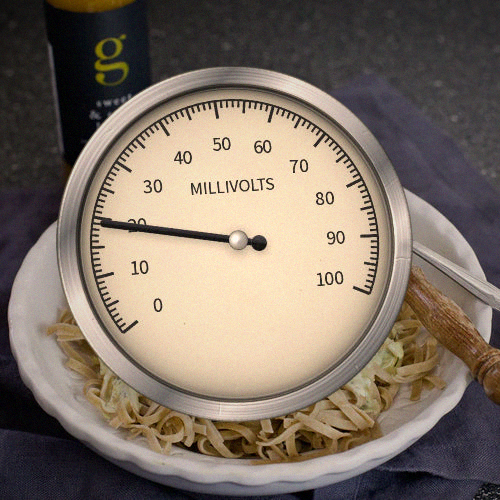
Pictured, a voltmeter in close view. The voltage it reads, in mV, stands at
19 mV
